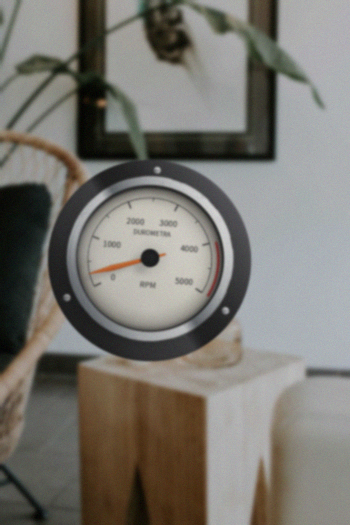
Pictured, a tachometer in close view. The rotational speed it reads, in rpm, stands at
250 rpm
